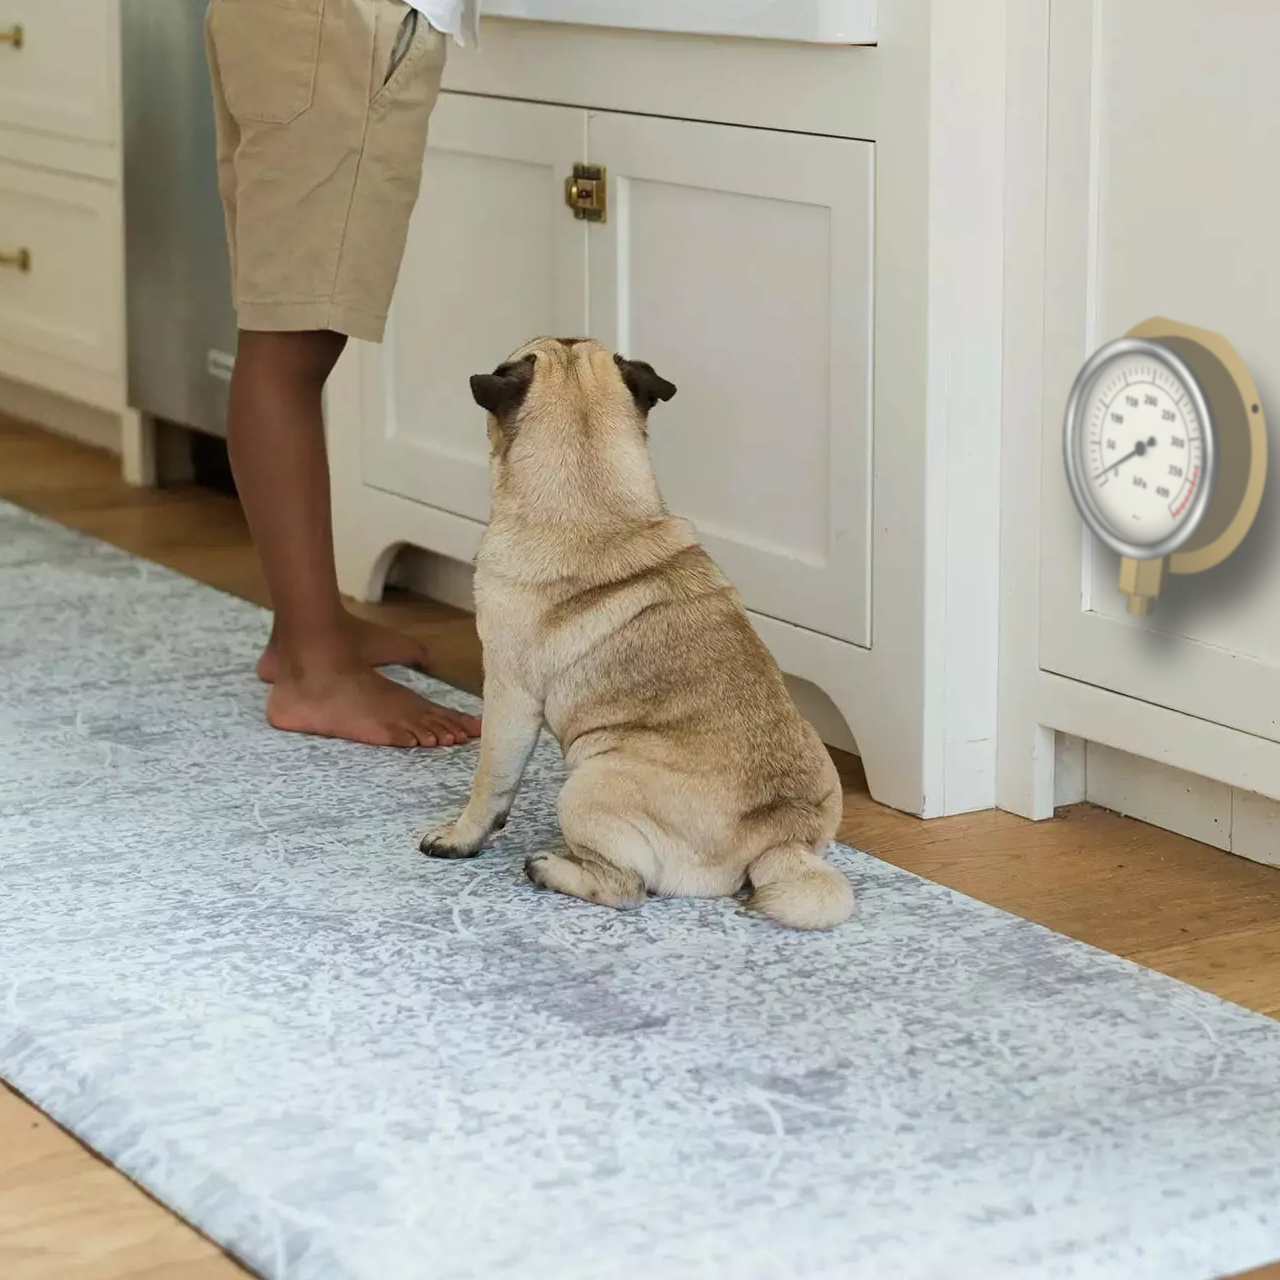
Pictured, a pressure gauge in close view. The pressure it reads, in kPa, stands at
10 kPa
